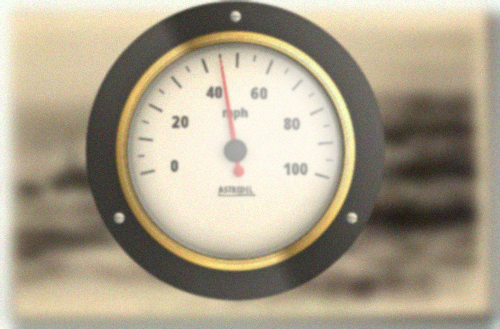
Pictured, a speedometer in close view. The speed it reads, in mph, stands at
45 mph
